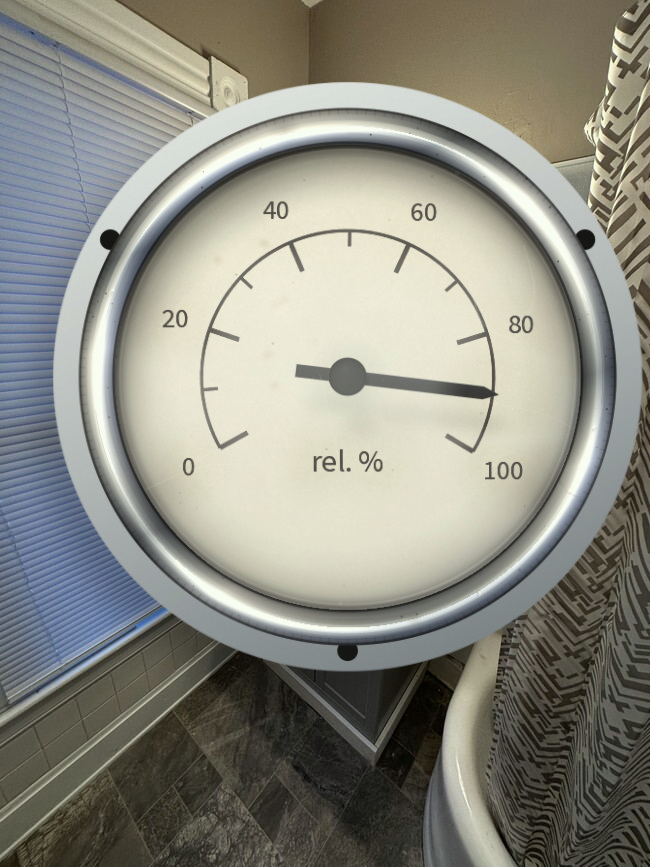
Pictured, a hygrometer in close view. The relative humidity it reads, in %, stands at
90 %
